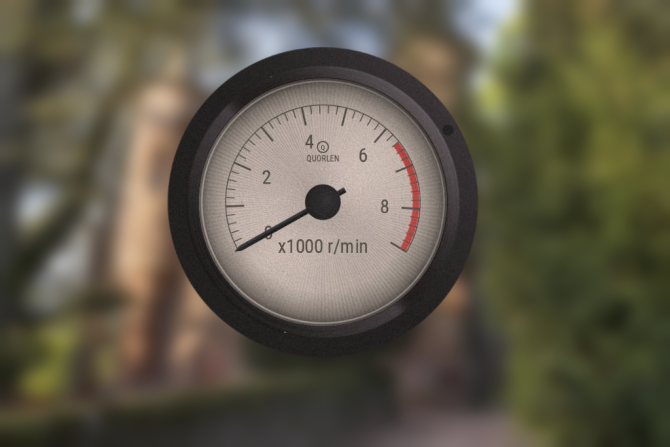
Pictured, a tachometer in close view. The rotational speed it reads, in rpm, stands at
0 rpm
